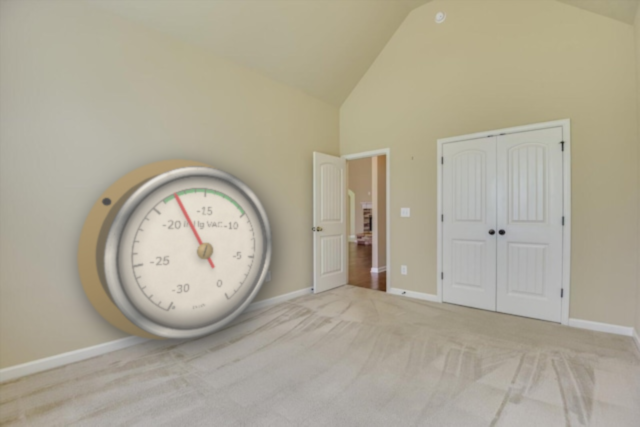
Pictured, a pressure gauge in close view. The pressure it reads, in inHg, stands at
-18 inHg
